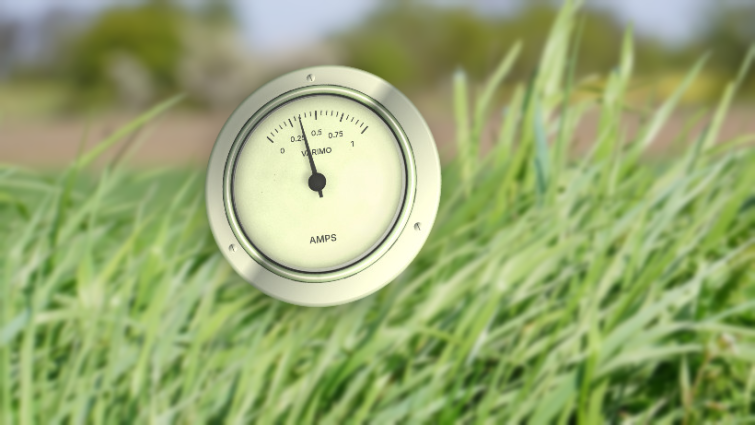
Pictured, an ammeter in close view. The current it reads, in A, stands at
0.35 A
